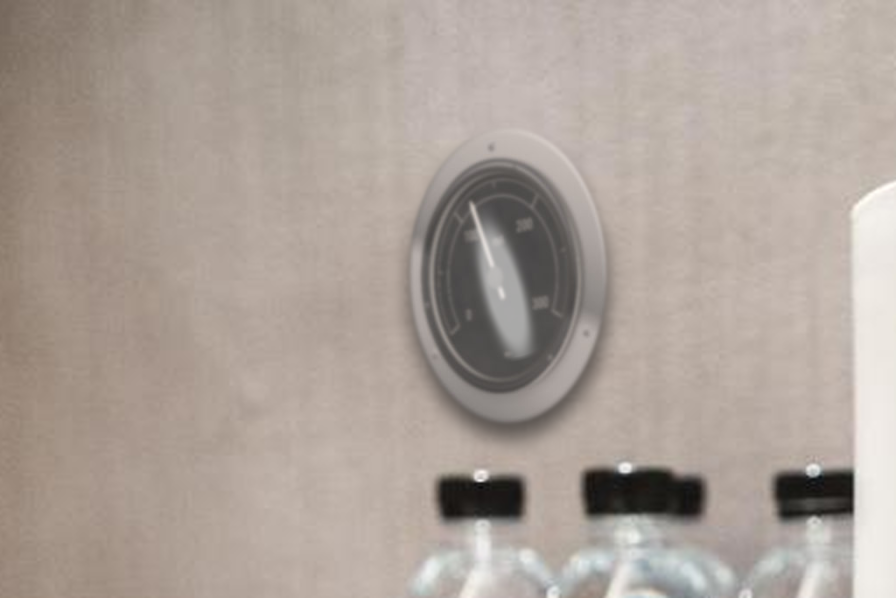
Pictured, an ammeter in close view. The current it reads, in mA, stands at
125 mA
